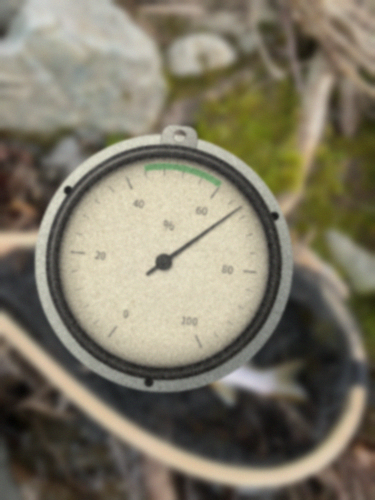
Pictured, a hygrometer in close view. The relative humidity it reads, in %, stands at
66 %
